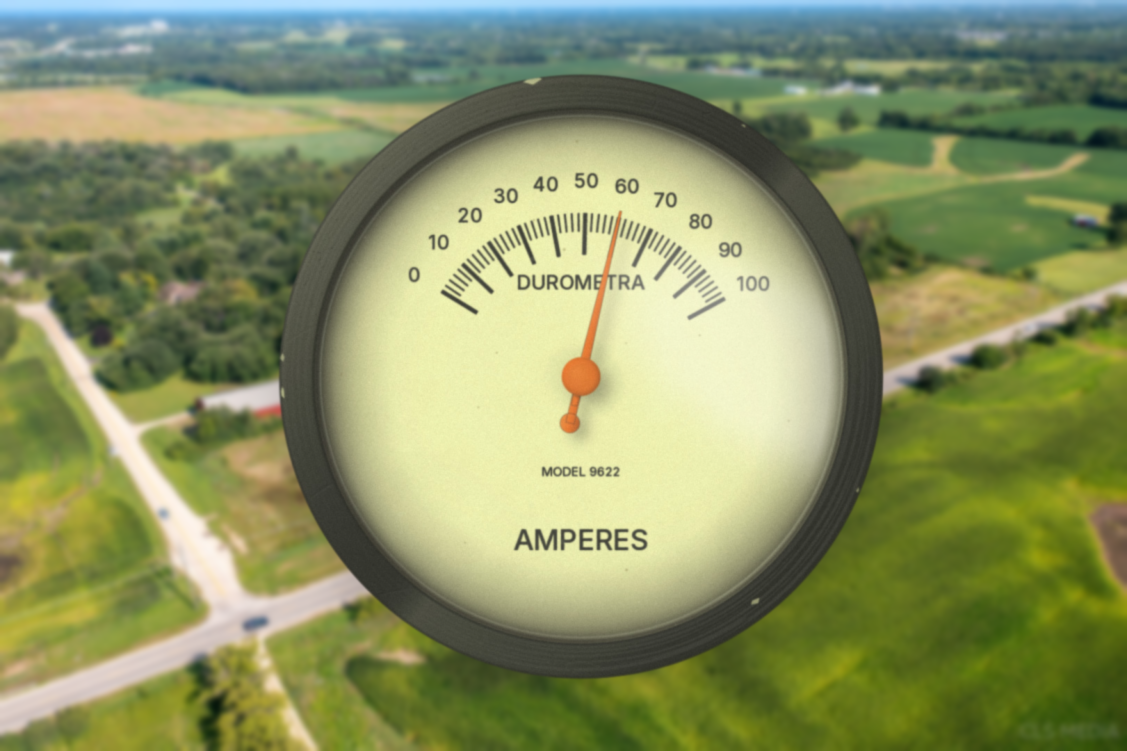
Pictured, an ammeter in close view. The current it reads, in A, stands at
60 A
